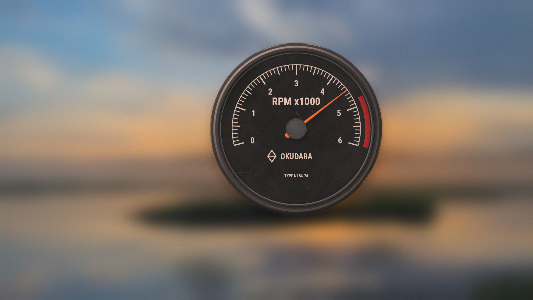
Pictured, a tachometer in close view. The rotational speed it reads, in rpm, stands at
4500 rpm
